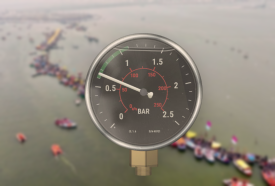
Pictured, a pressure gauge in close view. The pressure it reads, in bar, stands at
0.65 bar
